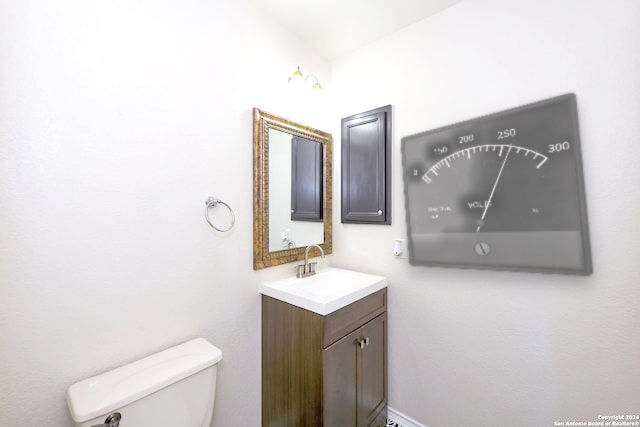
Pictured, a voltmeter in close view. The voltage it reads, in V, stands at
260 V
